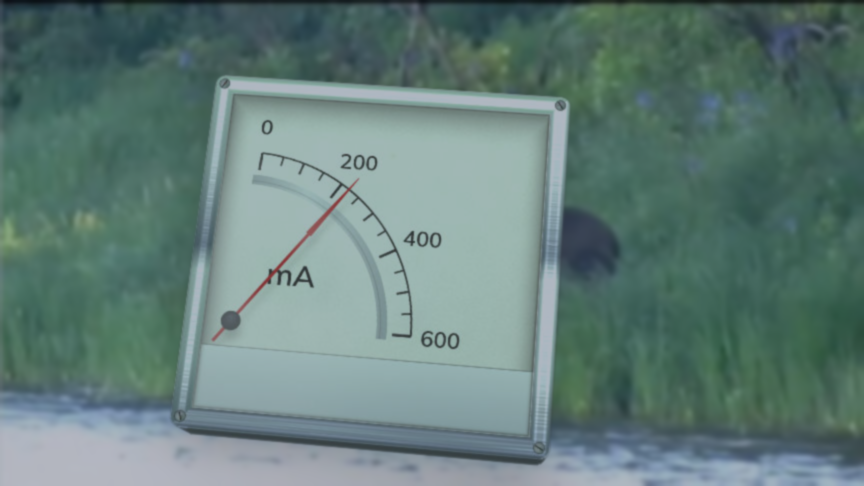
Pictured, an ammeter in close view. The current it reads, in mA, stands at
225 mA
